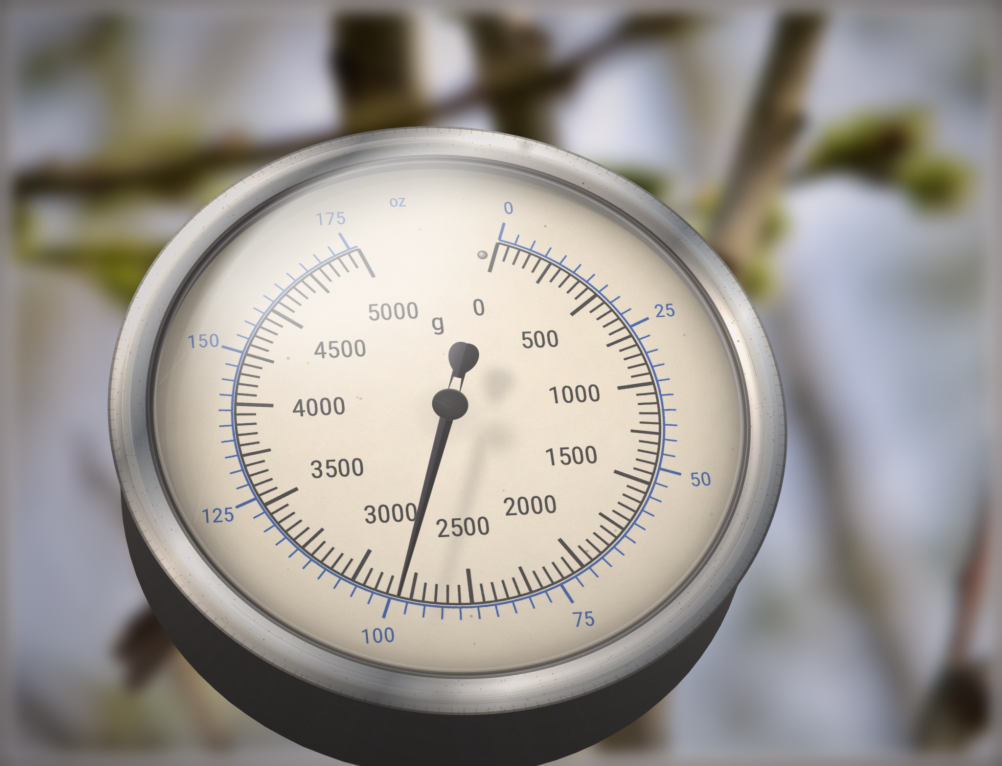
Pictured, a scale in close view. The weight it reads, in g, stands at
2800 g
